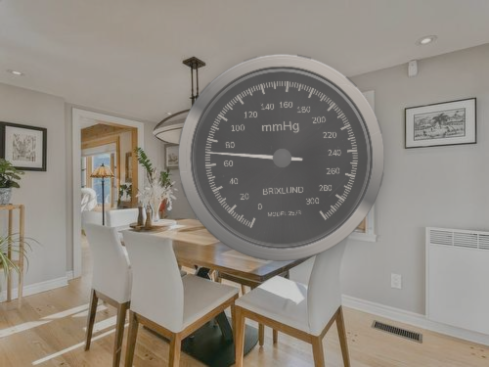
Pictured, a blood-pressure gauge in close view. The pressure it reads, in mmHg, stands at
70 mmHg
